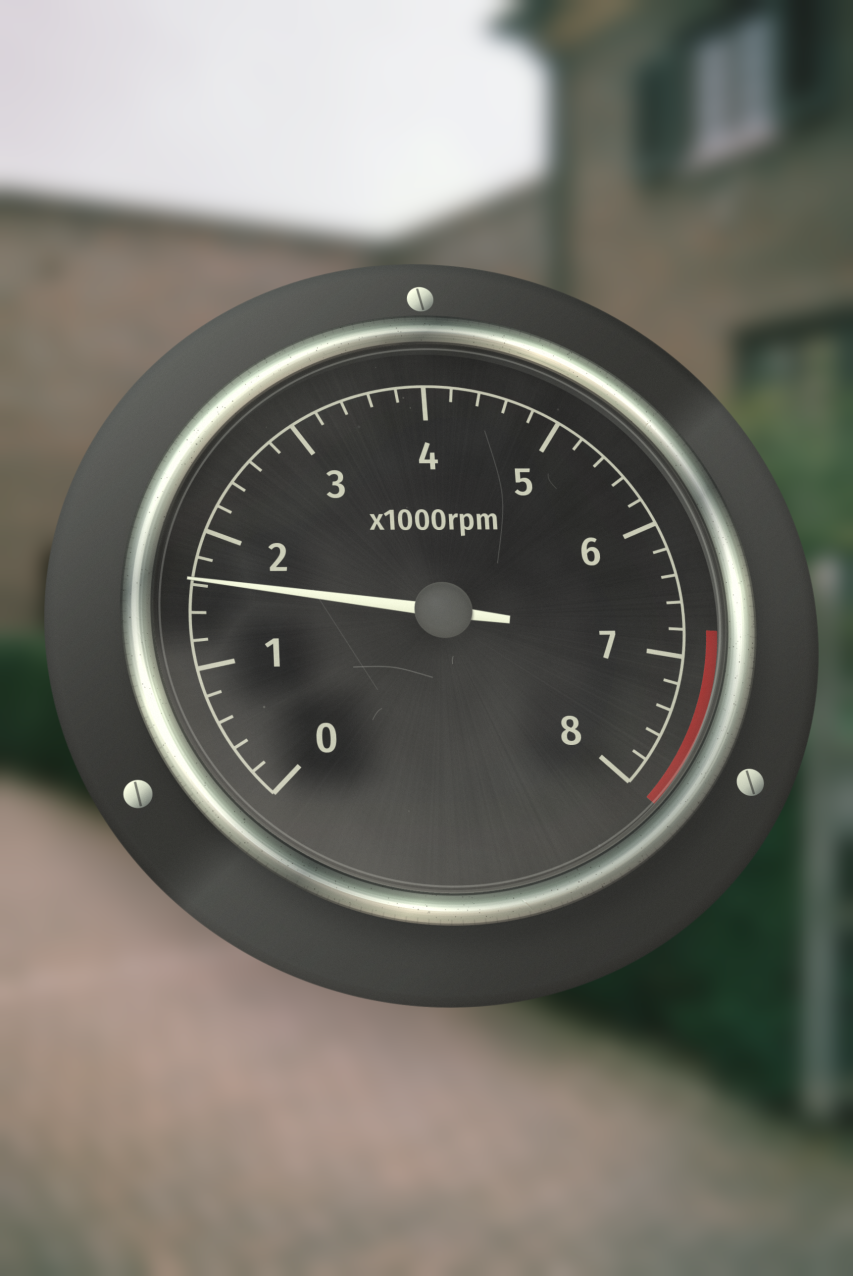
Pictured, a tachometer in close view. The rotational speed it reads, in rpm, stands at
1600 rpm
